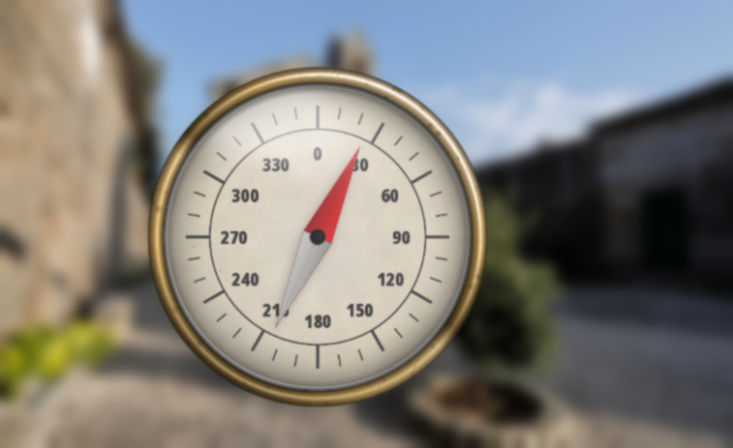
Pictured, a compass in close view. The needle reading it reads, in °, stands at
25 °
